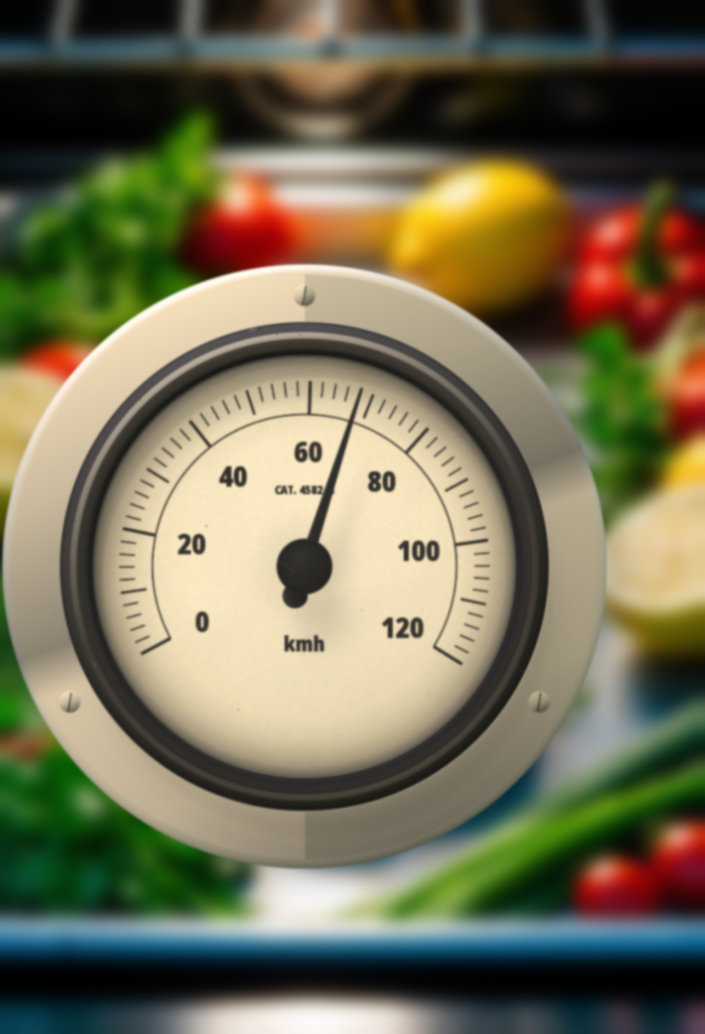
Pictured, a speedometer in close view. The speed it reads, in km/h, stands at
68 km/h
